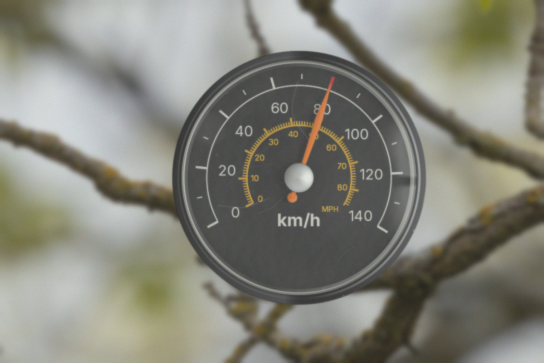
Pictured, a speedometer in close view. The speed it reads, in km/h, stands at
80 km/h
